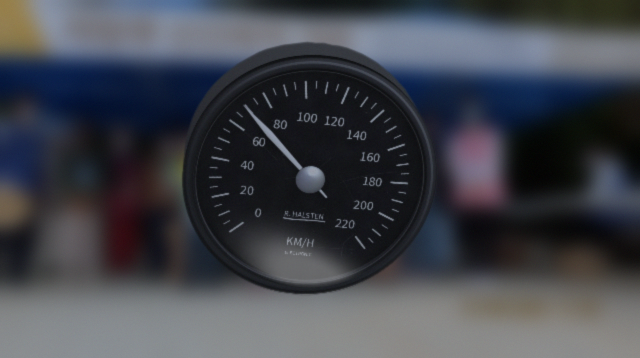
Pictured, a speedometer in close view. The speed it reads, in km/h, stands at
70 km/h
